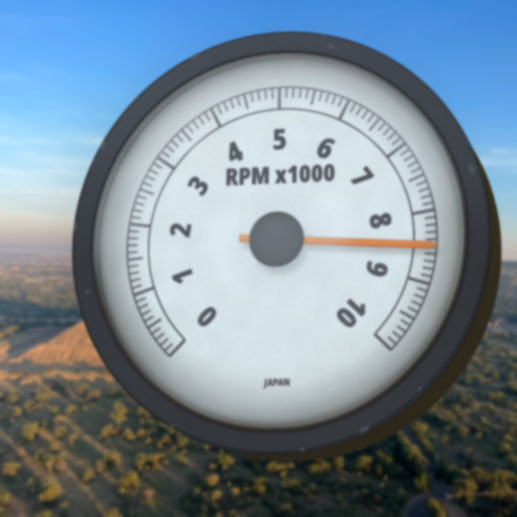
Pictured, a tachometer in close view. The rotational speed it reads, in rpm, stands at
8500 rpm
